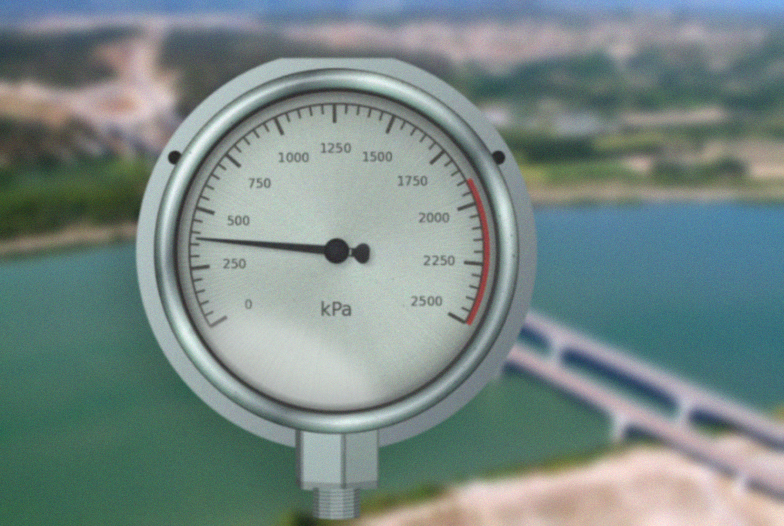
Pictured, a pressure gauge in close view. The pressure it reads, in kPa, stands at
375 kPa
